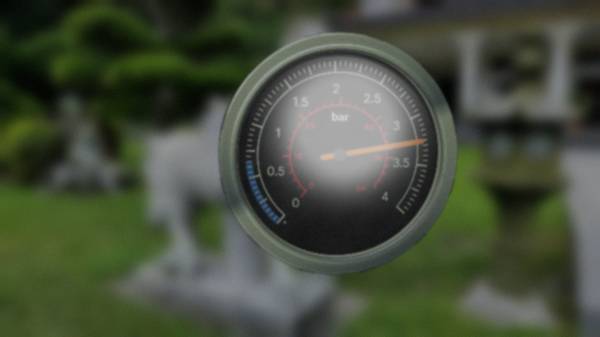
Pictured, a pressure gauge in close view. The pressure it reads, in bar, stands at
3.25 bar
